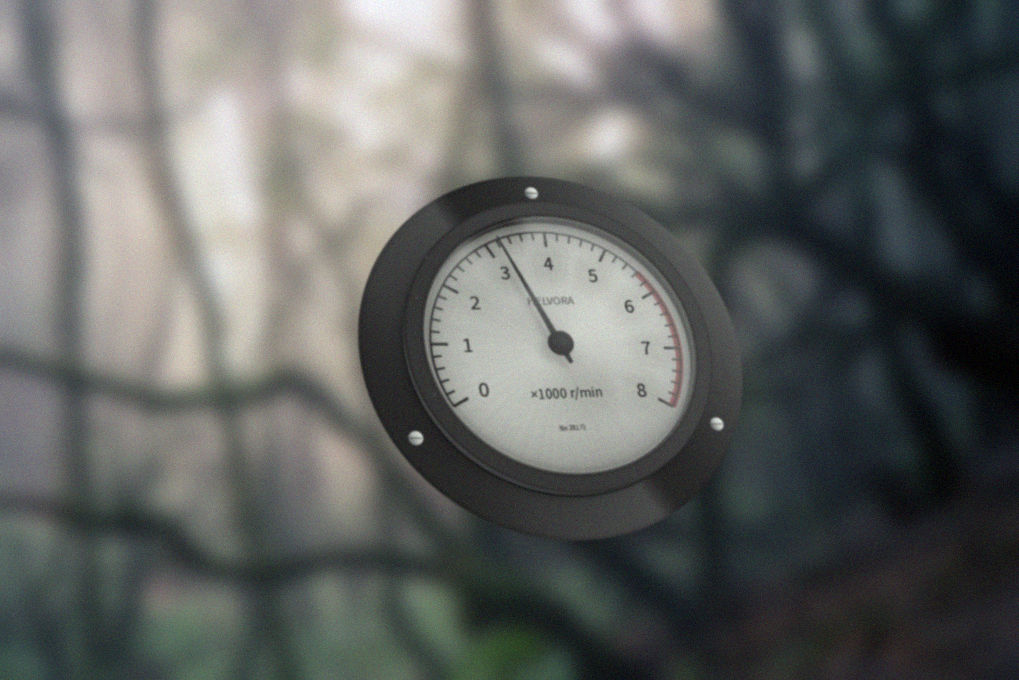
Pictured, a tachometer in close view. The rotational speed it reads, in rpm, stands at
3200 rpm
